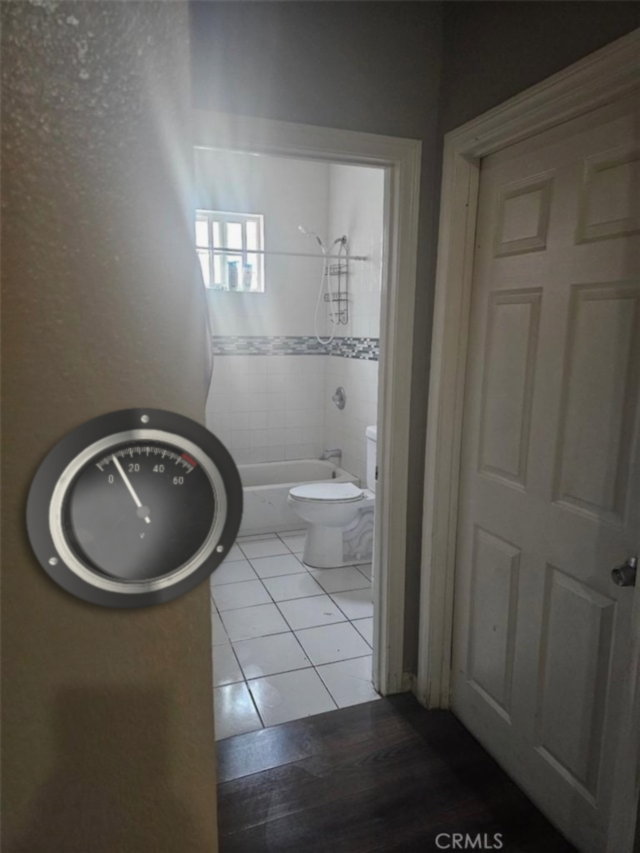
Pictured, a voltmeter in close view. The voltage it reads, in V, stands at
10 V
